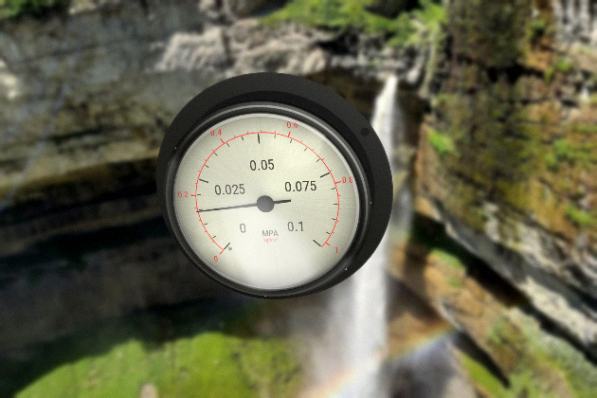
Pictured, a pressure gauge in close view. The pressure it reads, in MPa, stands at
0.015 MPa
